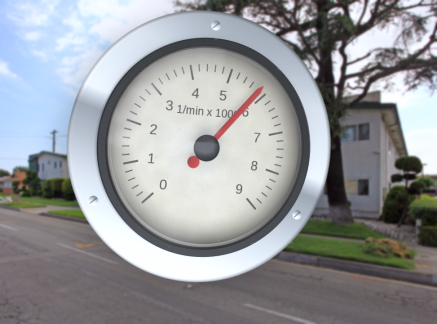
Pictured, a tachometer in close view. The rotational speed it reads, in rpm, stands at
5800 rpm
